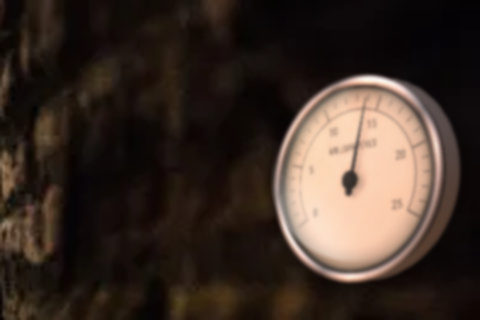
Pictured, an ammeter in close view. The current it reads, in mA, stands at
14 mA
